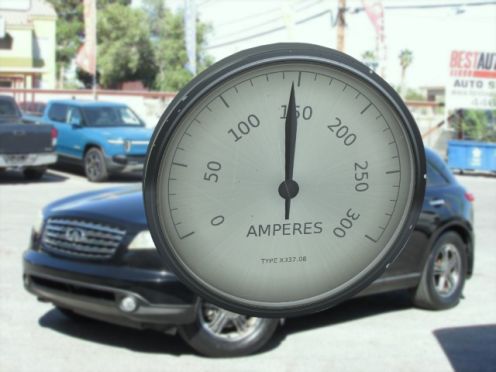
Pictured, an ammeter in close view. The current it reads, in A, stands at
145 A
